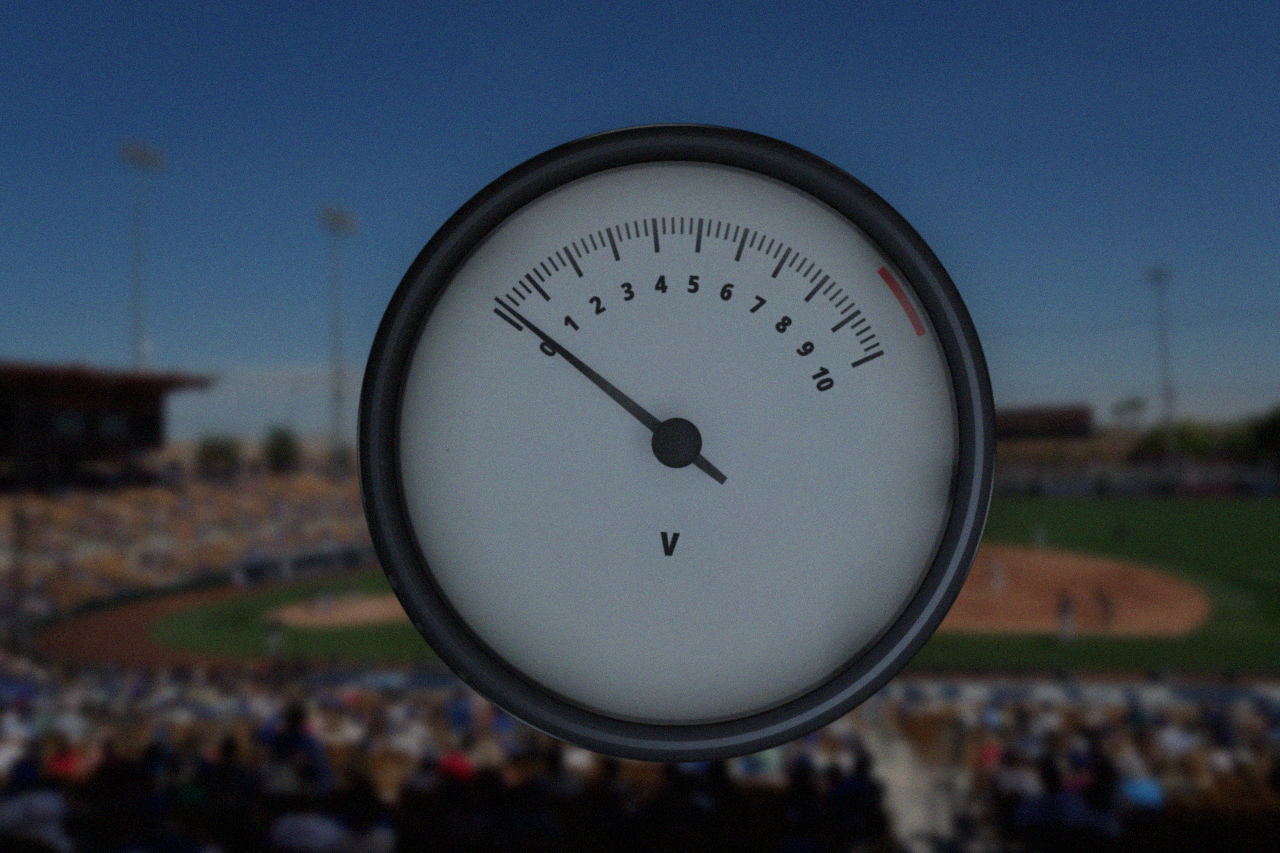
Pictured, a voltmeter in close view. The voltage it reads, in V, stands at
0.2 V
